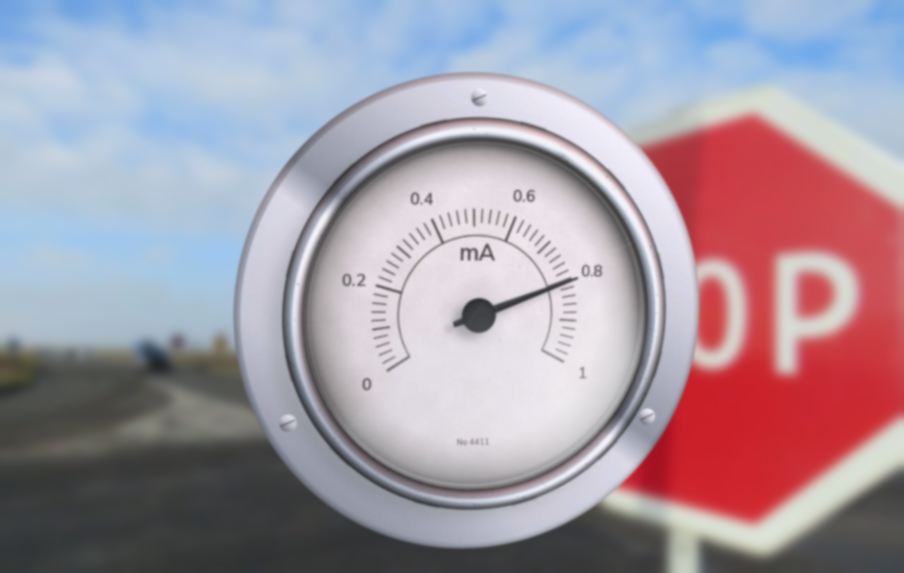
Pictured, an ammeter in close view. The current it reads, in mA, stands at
0.8 mA
